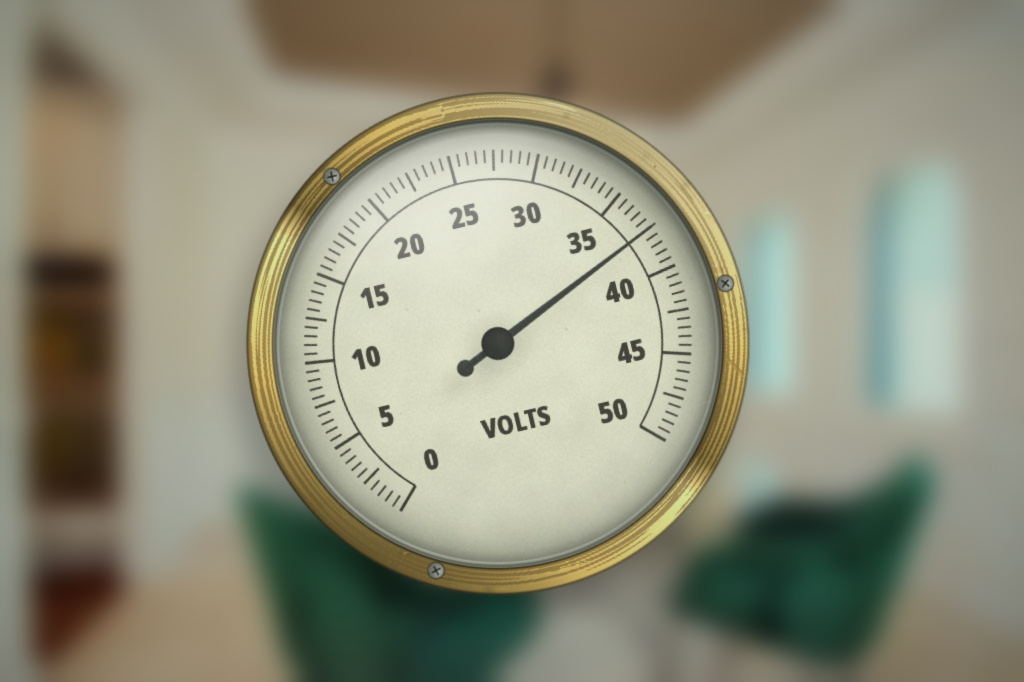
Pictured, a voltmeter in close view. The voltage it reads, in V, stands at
37.5 V
